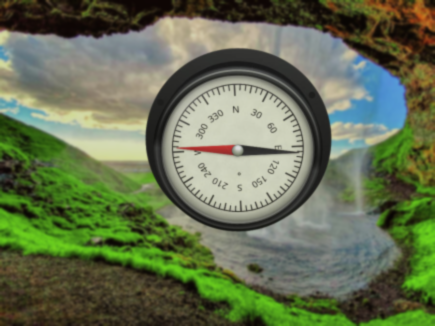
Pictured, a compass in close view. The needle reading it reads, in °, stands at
275 °
